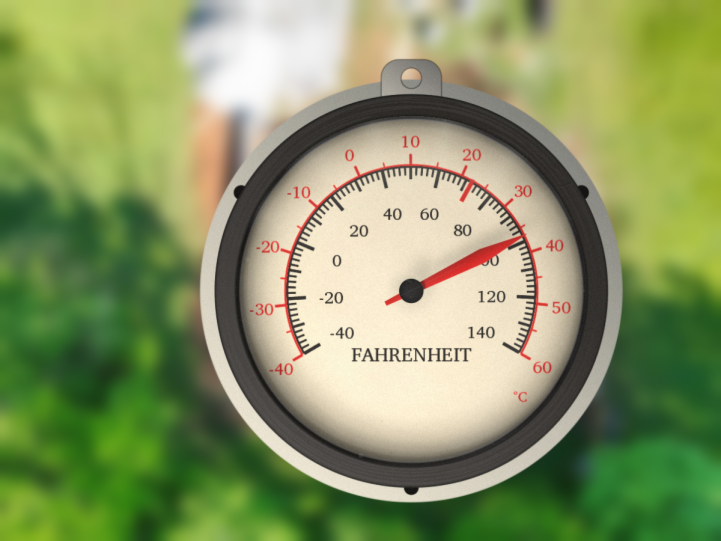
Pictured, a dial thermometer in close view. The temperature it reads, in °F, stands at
98 °F
